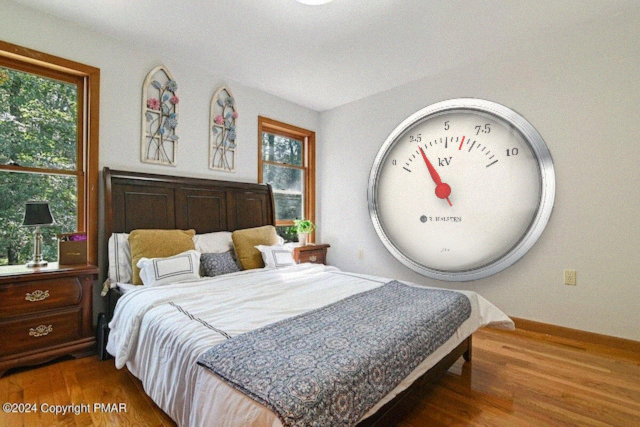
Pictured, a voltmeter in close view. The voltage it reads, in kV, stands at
2.5 kV
